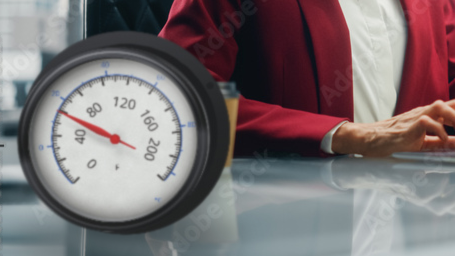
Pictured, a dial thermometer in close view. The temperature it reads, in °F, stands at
60 °F
